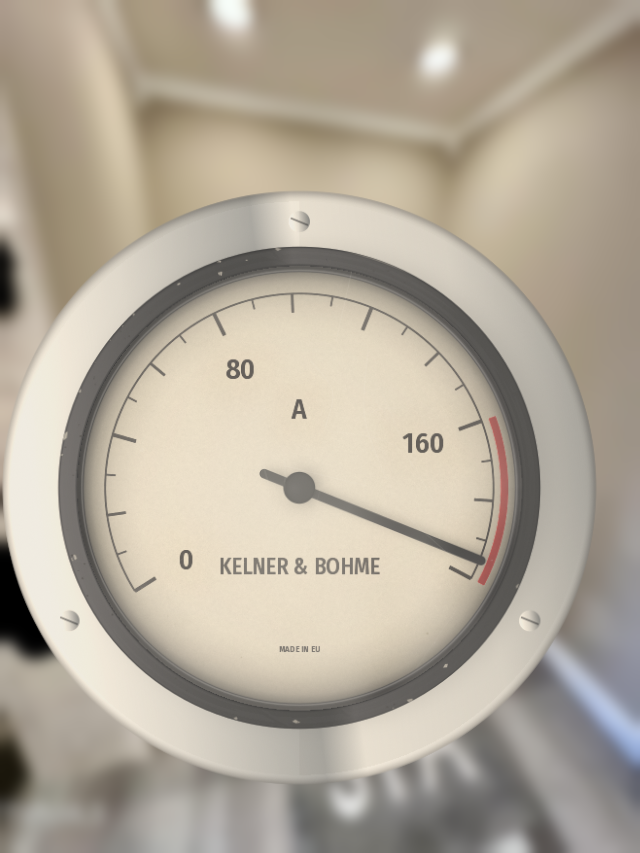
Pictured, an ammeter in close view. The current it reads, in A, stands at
195 A
